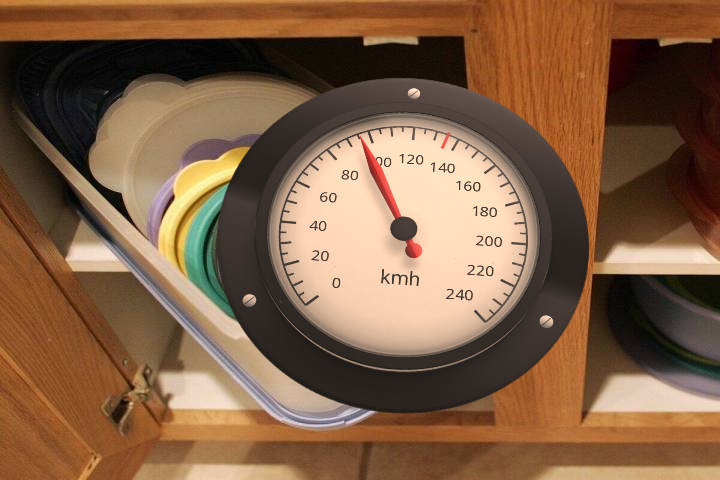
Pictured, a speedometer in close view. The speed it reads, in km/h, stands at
95 km/h
